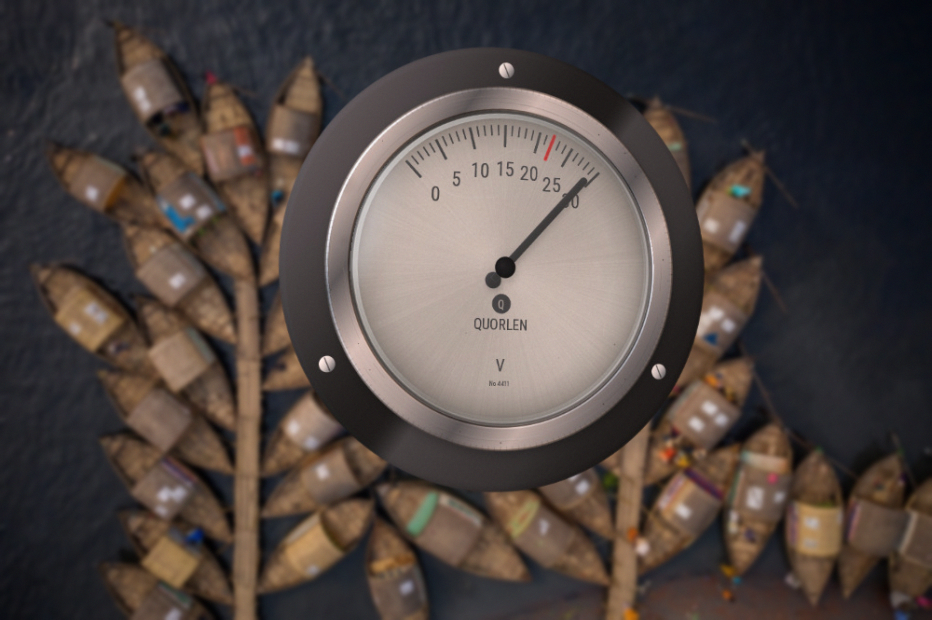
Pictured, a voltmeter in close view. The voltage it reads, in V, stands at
29 V
